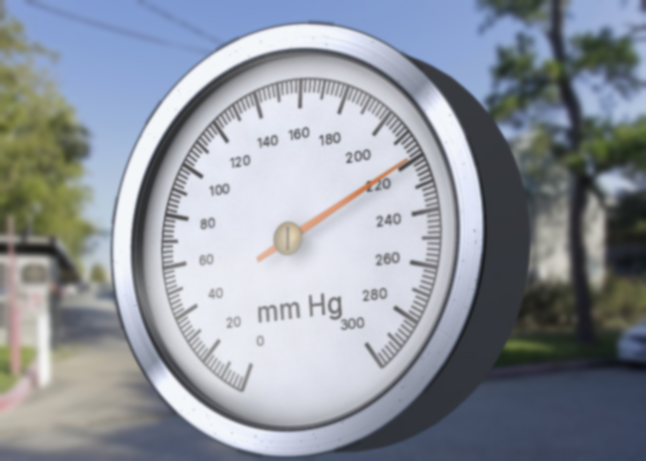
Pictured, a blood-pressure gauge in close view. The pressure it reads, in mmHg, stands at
220 mmHg
